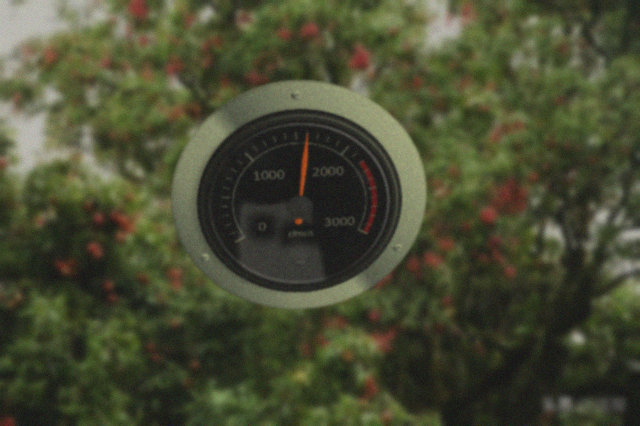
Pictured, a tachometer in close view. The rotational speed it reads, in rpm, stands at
1600 rpm
